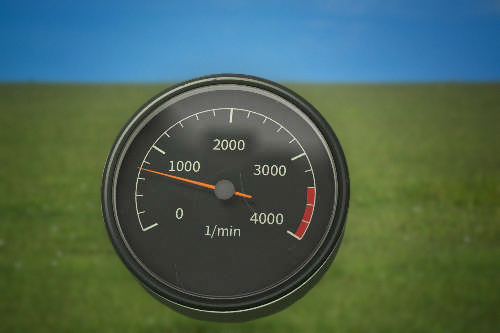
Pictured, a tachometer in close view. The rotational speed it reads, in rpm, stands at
700 rpm
